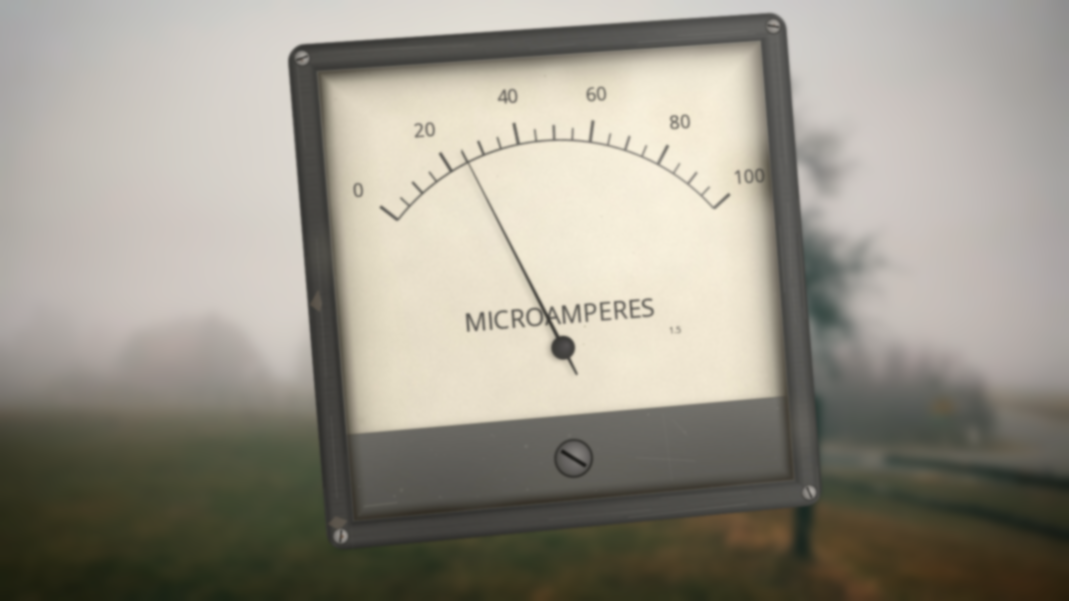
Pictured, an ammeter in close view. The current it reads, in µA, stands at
25 µA
